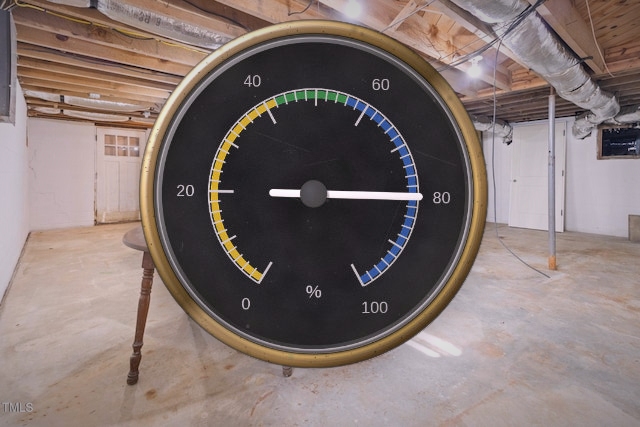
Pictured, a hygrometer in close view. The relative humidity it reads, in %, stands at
80 %
